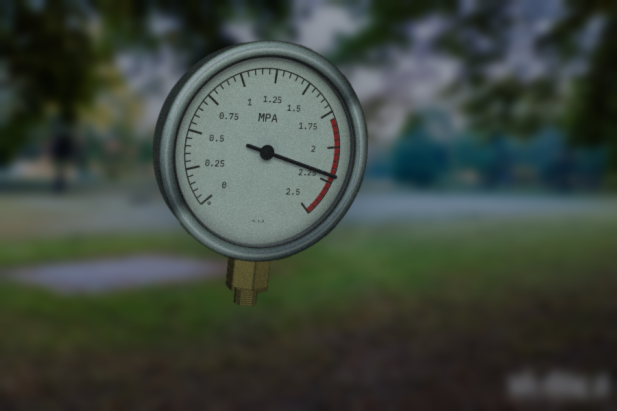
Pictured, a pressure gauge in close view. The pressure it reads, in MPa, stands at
2.2 MPa
